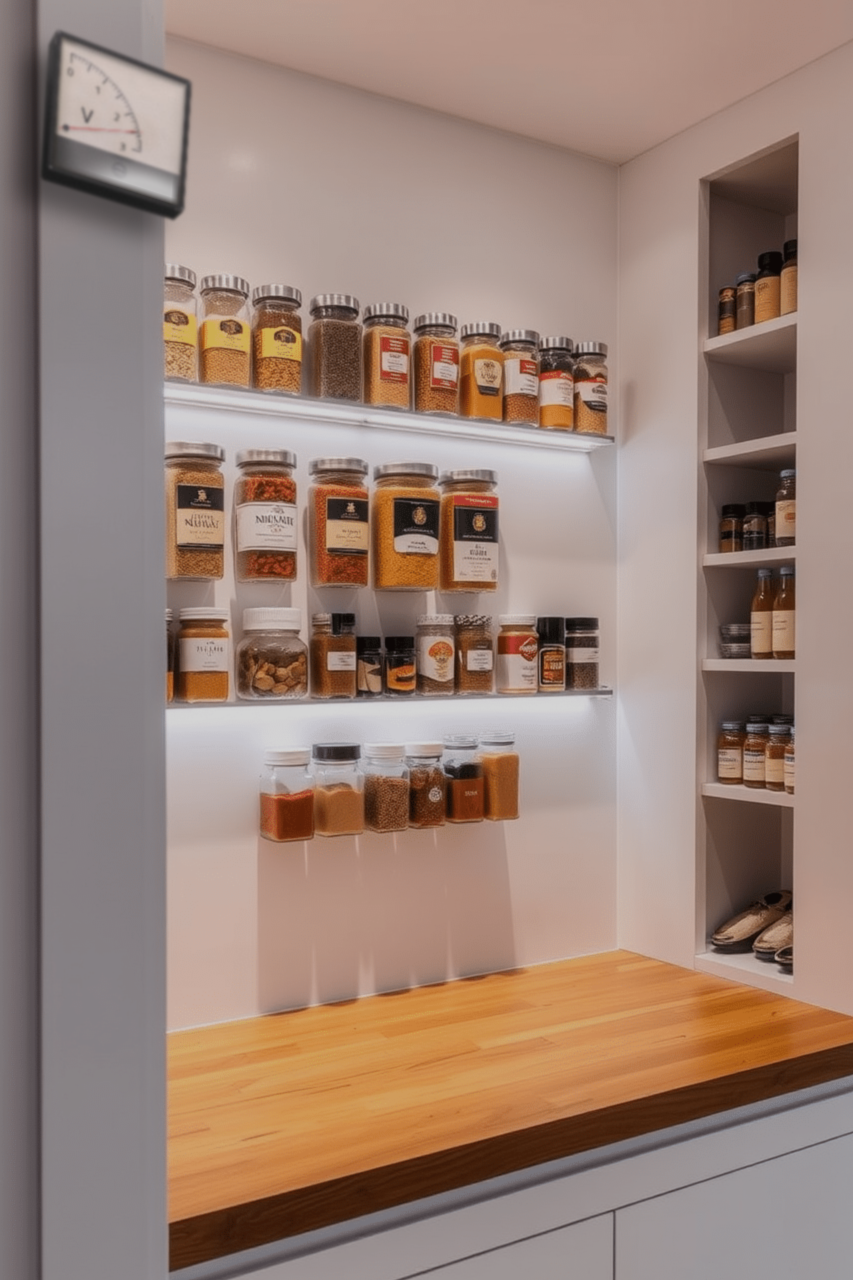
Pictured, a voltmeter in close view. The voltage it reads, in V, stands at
2.5 V
